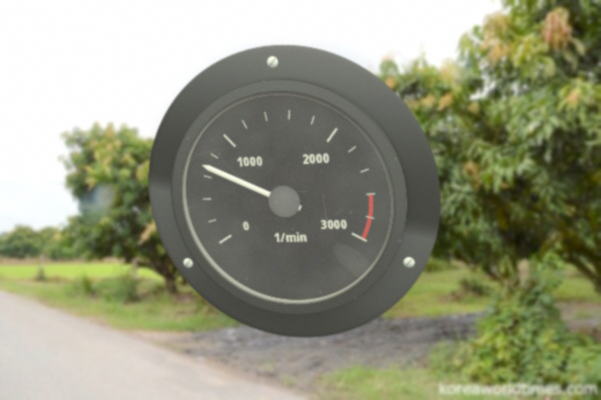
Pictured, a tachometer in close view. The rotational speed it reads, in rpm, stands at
700 rpm
